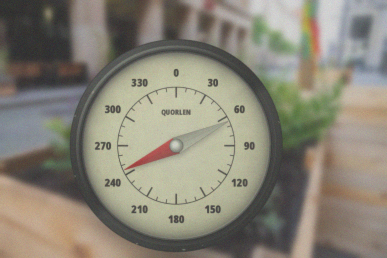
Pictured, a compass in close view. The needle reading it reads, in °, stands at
245 °
